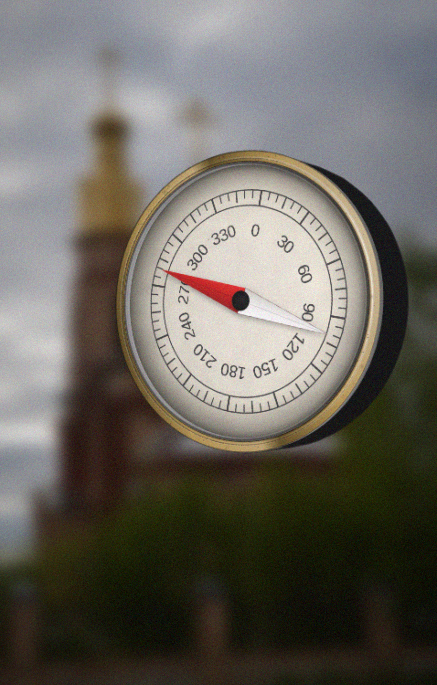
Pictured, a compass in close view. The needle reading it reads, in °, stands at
280 °
